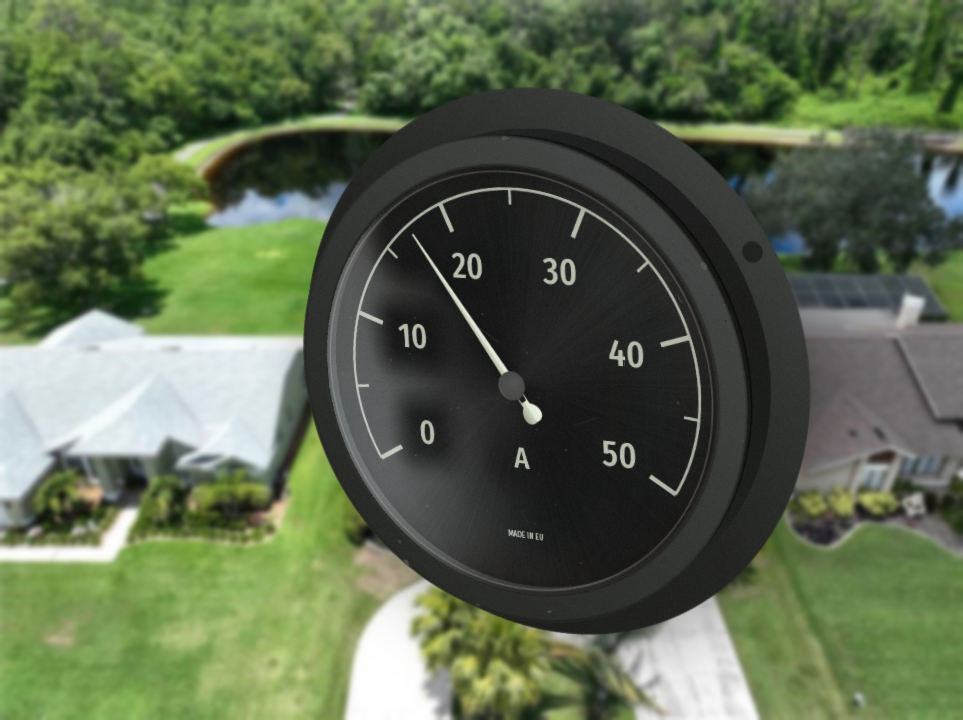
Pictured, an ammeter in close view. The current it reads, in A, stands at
17.5 A
